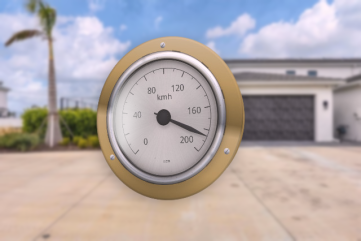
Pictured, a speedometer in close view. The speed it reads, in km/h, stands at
185 km/h
